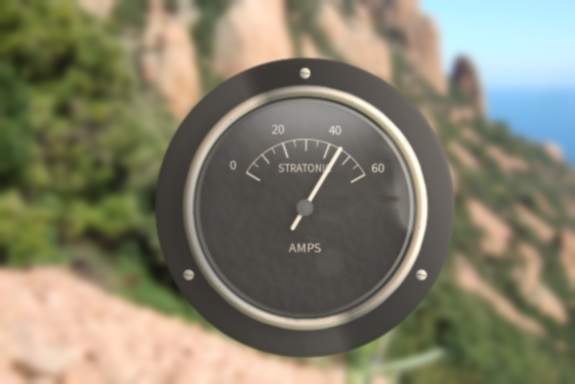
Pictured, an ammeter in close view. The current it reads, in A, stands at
45 A
